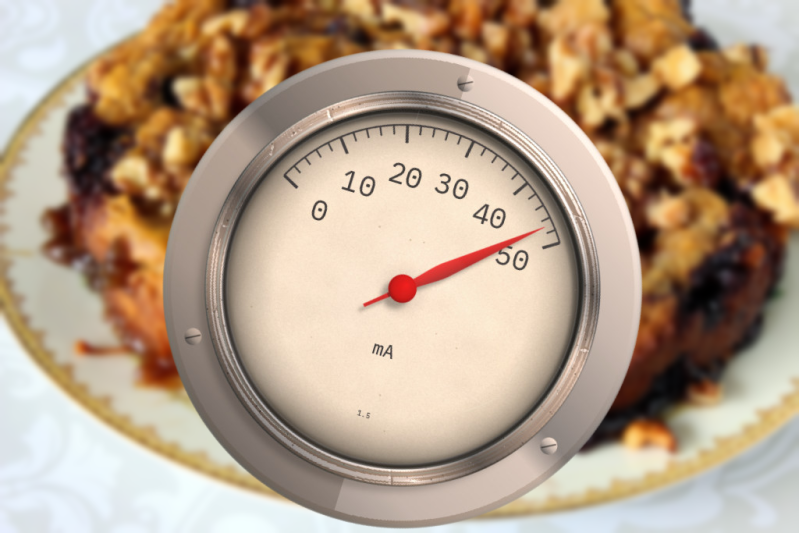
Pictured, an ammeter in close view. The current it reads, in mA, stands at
47 mA
